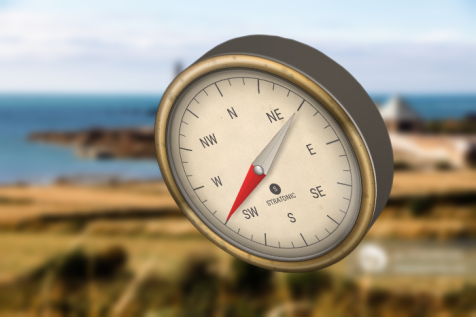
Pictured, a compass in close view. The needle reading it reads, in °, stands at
240 °
